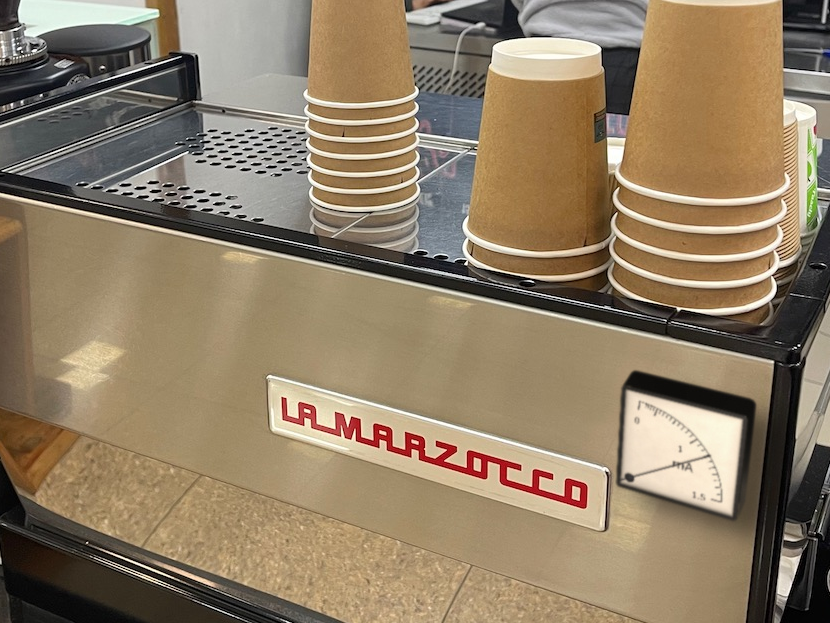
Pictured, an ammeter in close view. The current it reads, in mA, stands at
1.15 mA
